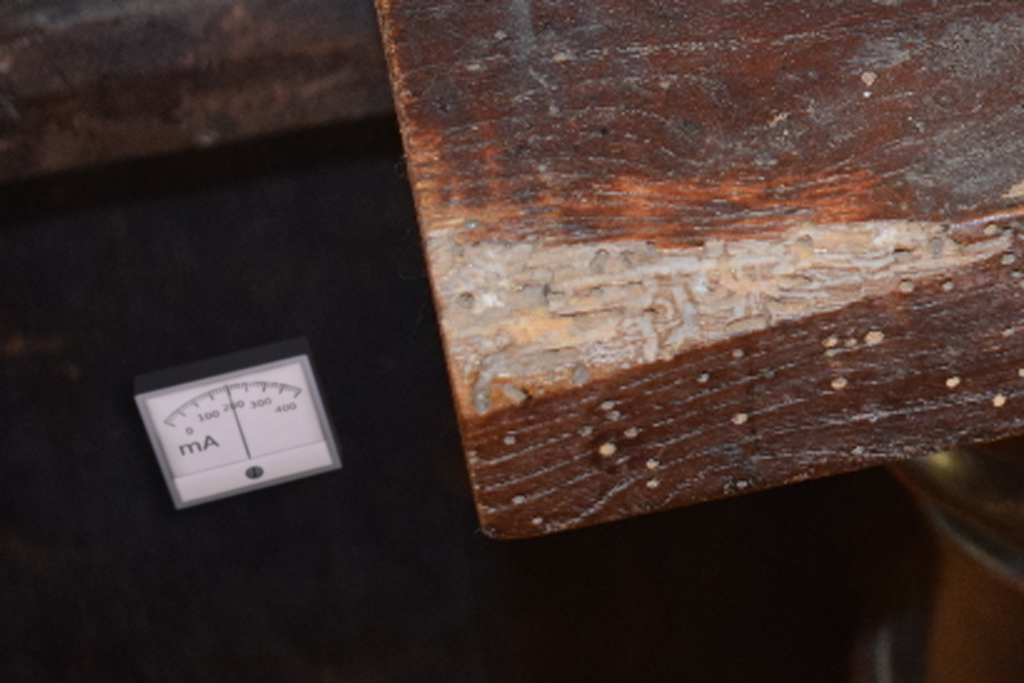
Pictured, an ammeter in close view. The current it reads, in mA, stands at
200 mA
